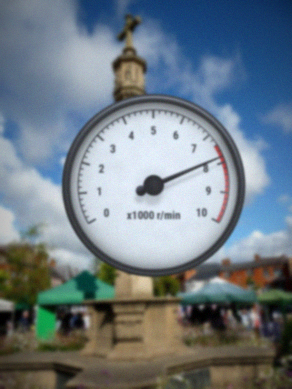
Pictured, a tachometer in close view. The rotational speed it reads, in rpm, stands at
7800 rpm
